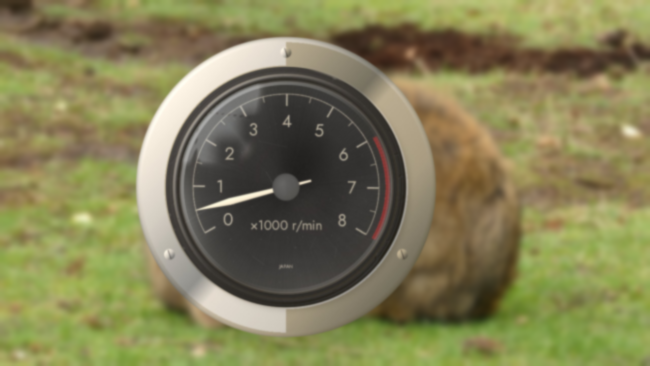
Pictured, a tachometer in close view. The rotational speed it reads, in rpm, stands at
500 rpm
